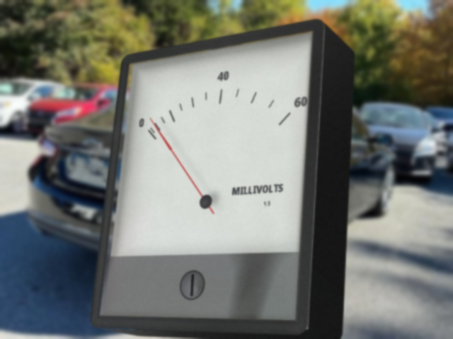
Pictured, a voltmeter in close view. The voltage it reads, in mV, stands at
10 mV
